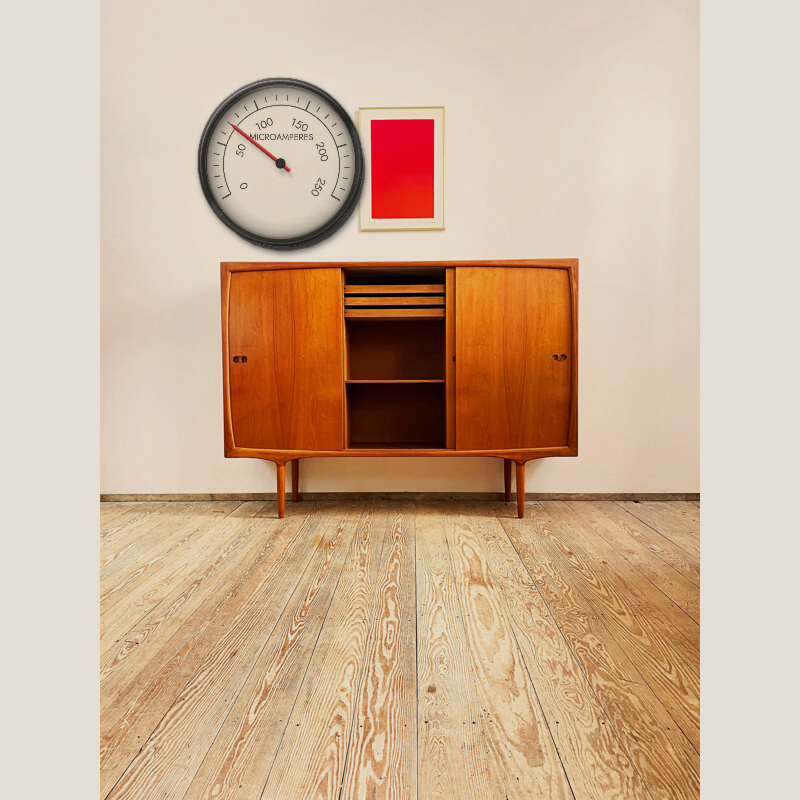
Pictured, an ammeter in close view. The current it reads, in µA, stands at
70 µA
